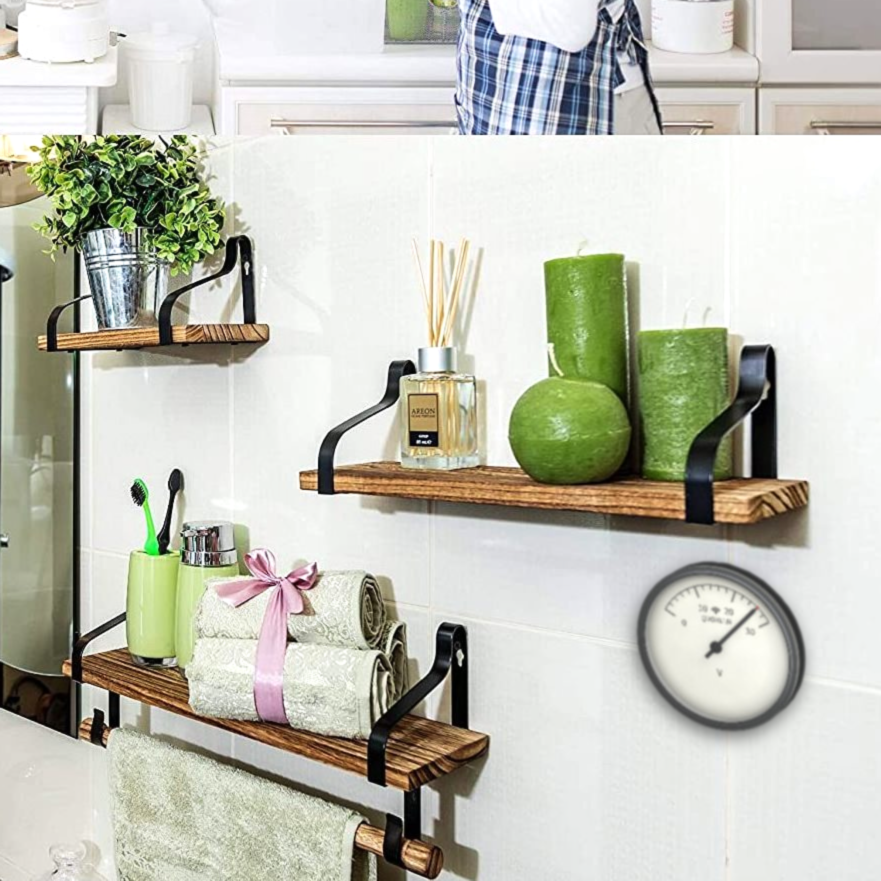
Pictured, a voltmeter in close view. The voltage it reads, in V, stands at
26 V
